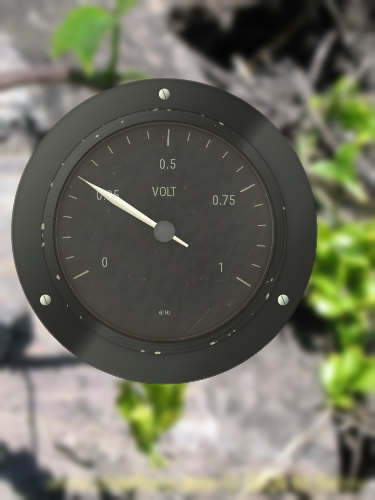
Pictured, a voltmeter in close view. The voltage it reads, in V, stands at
0.25 V
